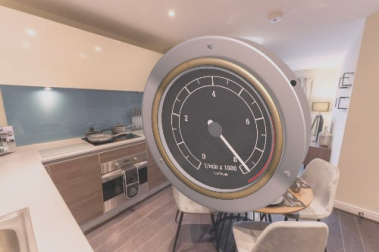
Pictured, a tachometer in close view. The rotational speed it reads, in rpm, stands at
7750 rpm
